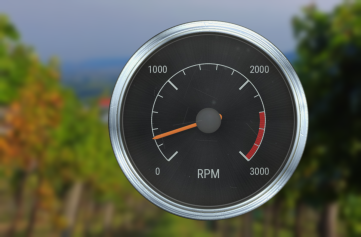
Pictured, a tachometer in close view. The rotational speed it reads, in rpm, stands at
300 rpm
